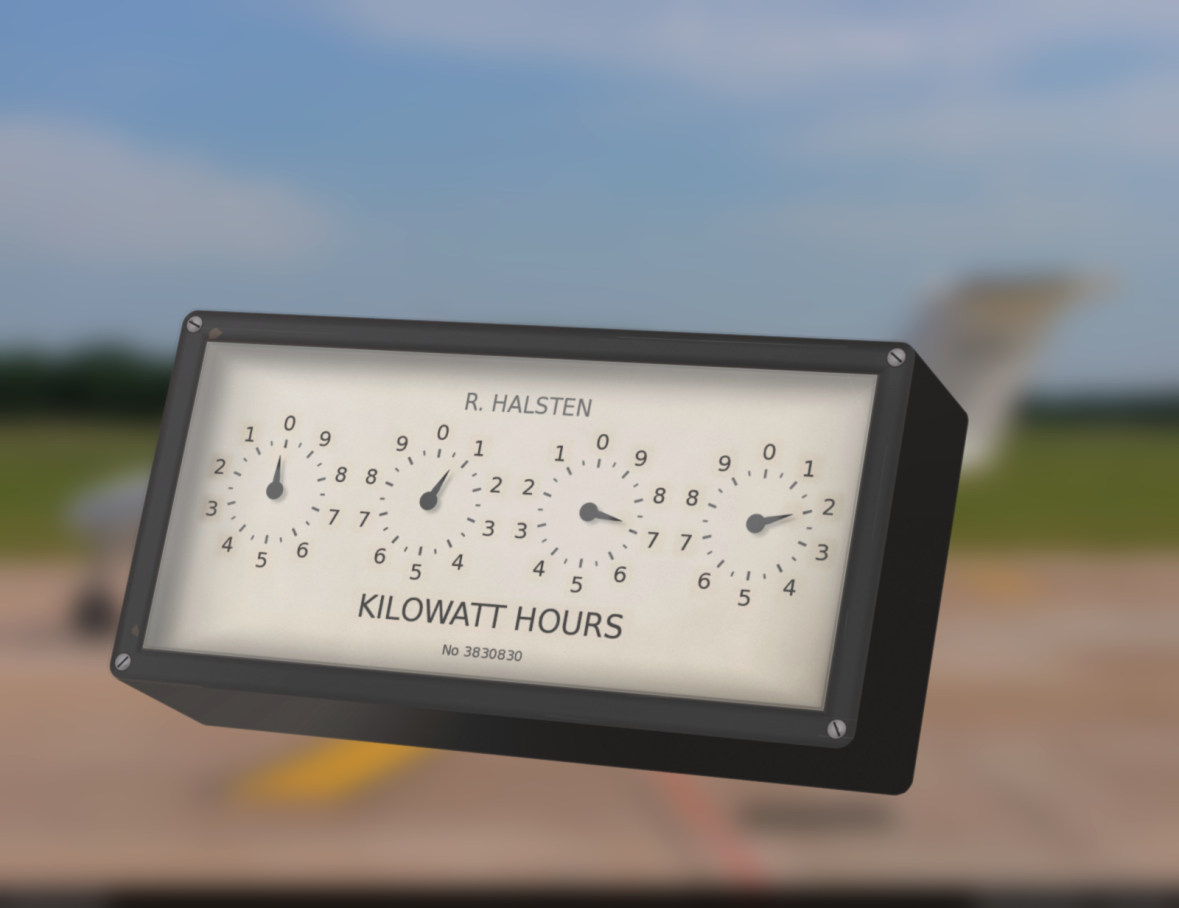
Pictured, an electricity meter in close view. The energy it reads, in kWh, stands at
72 kWh
